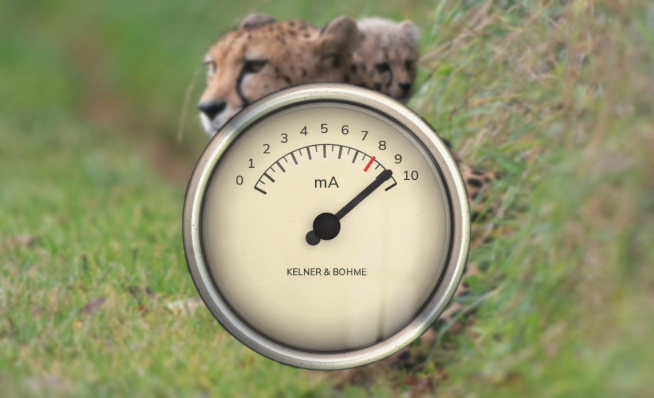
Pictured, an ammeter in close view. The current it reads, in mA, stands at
9.25 mA
